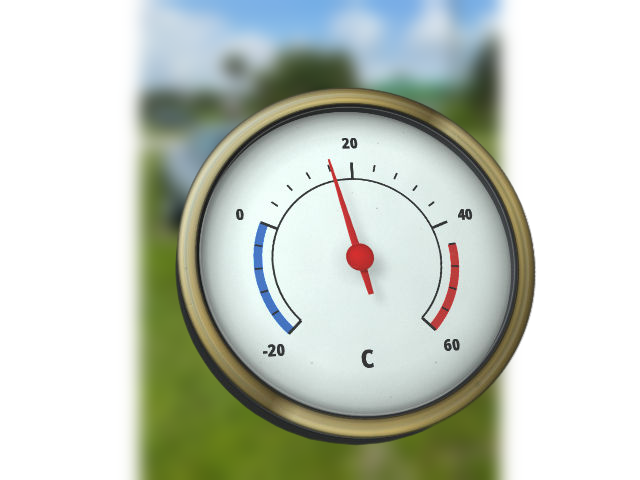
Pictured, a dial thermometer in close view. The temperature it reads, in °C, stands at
16 °C
